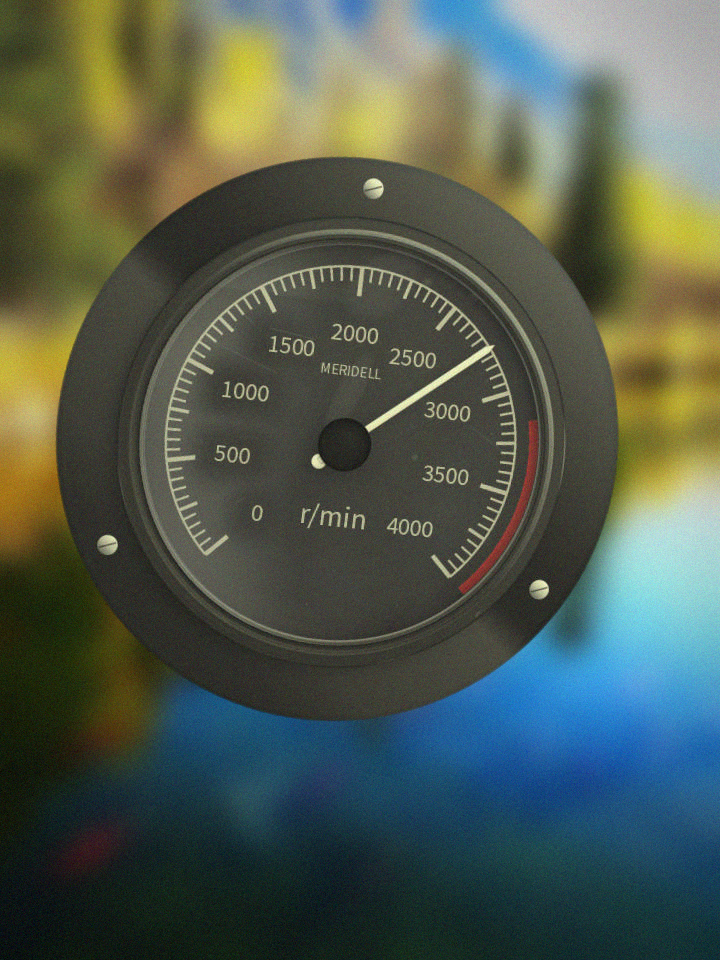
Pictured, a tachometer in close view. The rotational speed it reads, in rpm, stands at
2750 rpm
